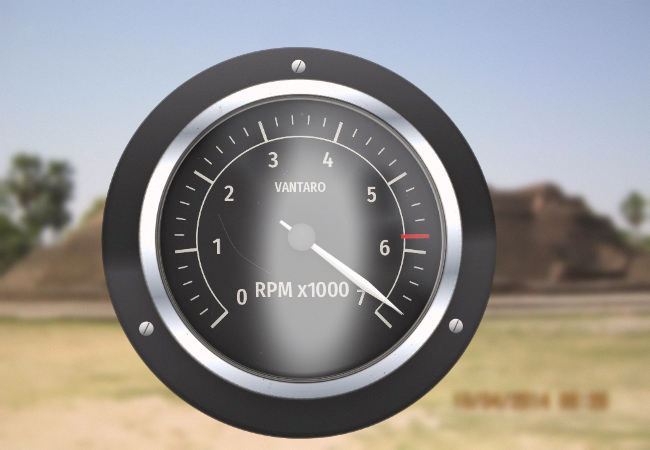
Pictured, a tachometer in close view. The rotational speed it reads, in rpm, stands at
6800 rpm
